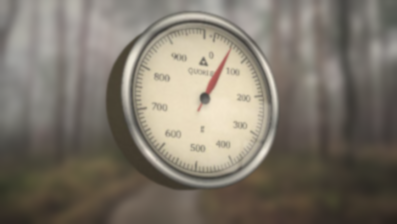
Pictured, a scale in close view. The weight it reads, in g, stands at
50 g
